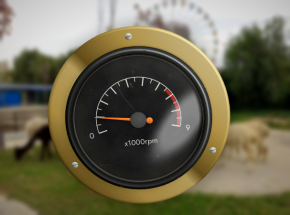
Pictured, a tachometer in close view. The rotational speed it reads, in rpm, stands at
1000 rpm
